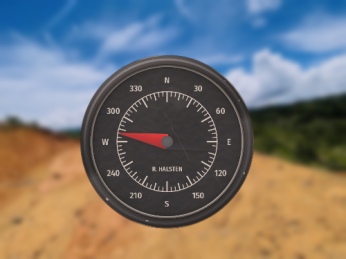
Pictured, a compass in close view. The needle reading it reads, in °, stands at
280 °
